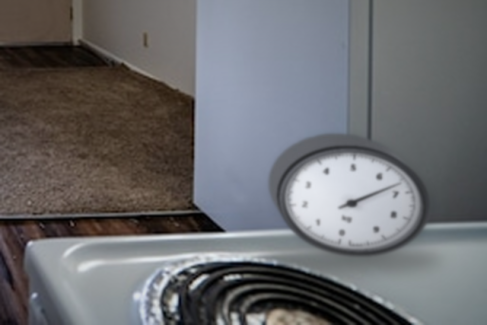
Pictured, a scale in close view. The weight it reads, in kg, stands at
6.5 kg
